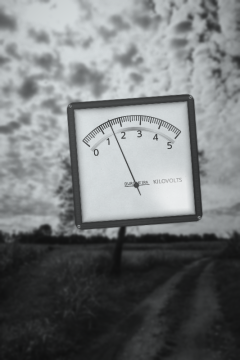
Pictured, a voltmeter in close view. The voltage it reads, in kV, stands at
1.5 kV
